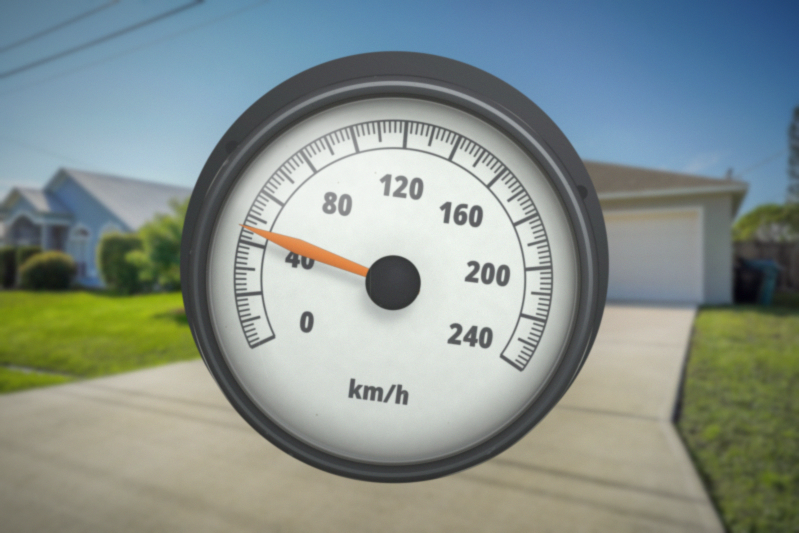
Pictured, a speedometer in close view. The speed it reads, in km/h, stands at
46 km/h
